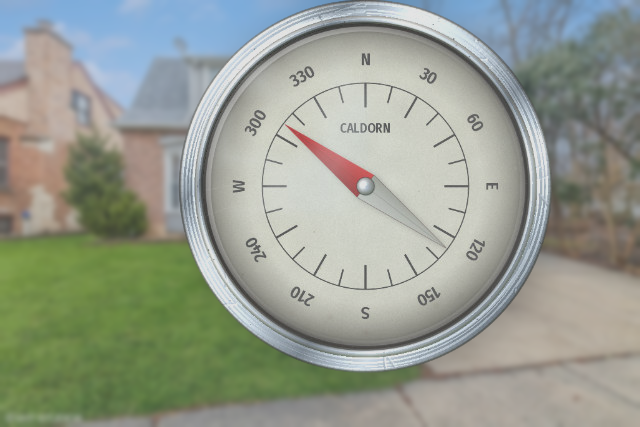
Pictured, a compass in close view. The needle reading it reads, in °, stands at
307.5 °
